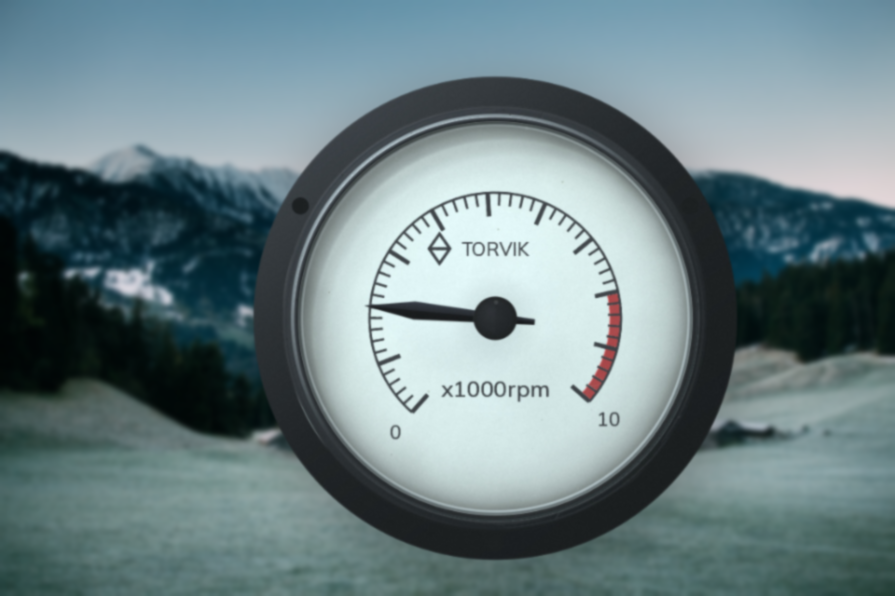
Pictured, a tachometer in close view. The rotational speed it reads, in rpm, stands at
2000 rpm
